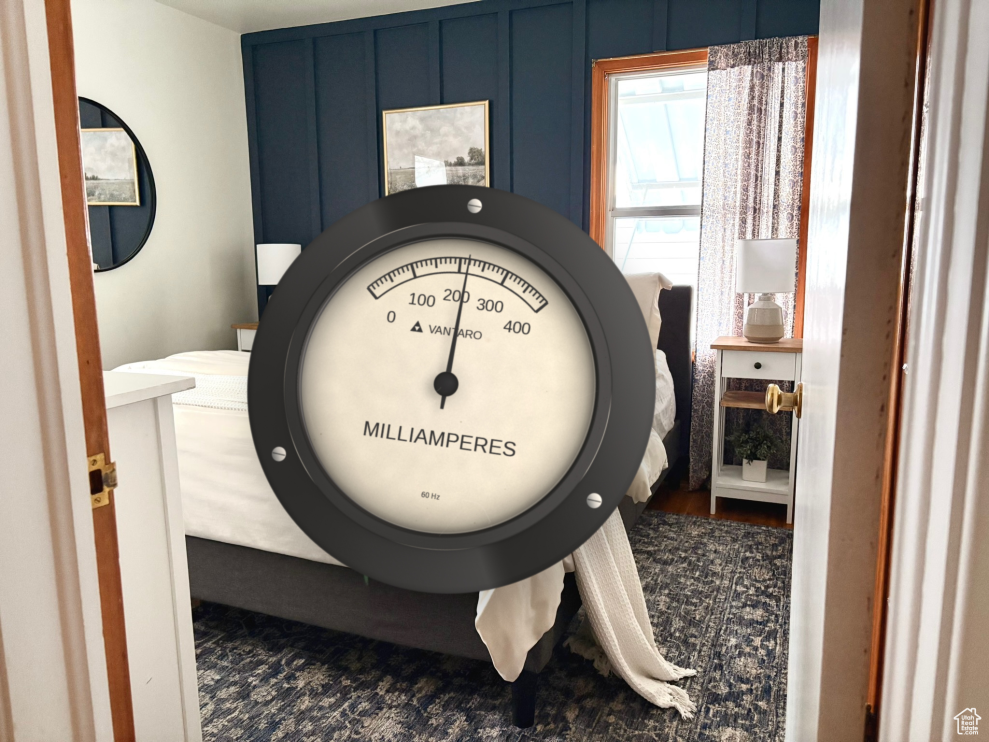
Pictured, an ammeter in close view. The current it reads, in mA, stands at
220 mA
